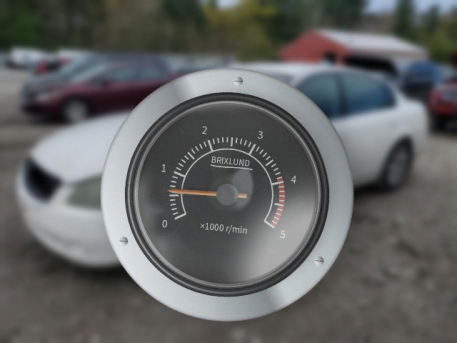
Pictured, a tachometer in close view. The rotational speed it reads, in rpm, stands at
600 rpm
